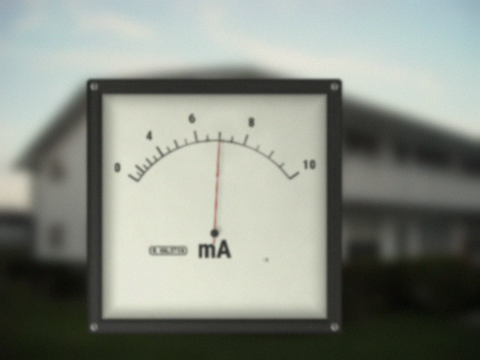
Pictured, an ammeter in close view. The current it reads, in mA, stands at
7 mA
